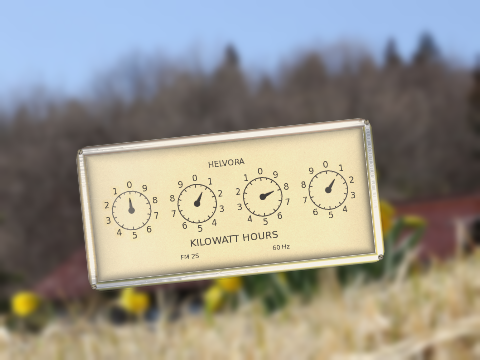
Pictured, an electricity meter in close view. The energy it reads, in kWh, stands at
81 kWh
